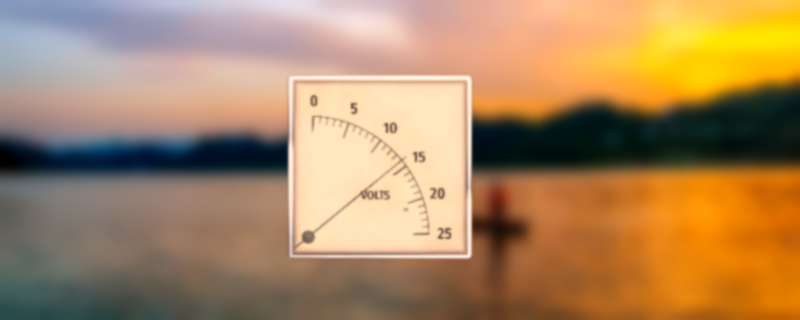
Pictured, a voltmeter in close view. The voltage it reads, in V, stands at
14 V
